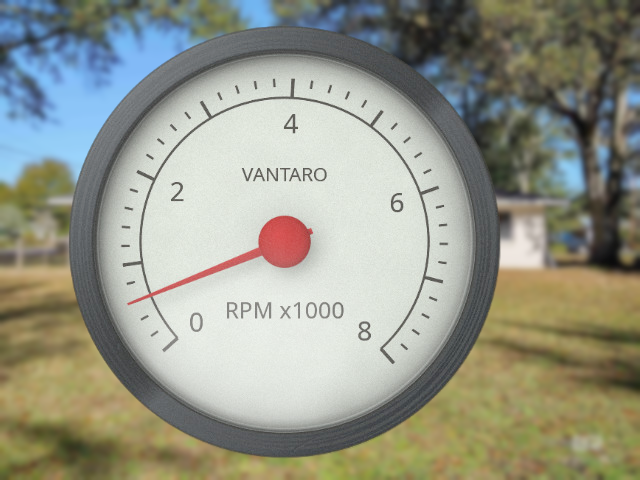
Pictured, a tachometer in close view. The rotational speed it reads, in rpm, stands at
600 rpm
